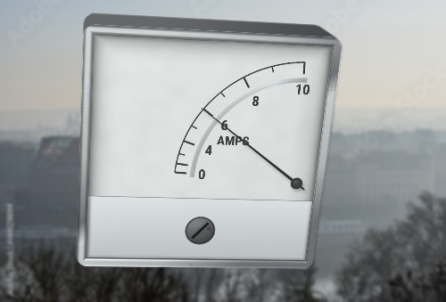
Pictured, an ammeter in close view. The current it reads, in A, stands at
6 A
